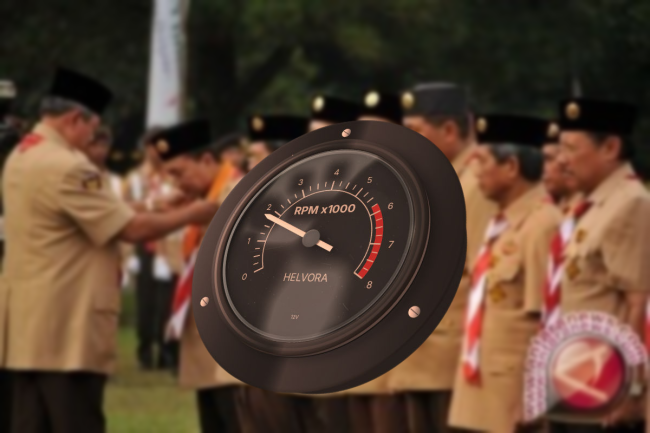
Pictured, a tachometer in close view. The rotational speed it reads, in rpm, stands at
1750 rpm
